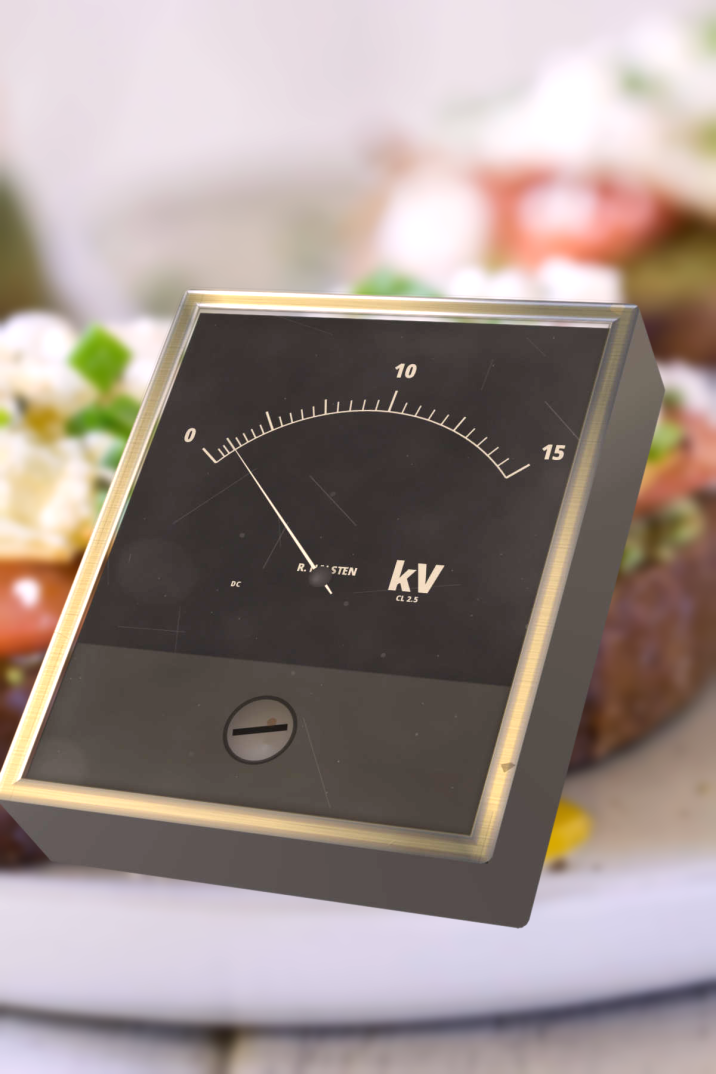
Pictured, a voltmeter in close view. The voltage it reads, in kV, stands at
2.5 kV
